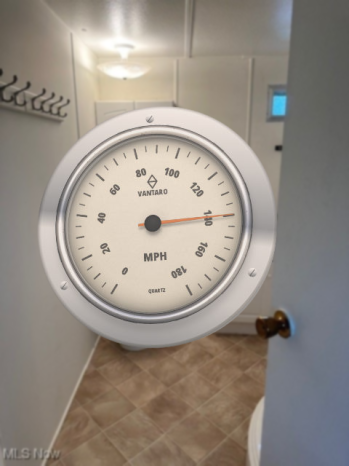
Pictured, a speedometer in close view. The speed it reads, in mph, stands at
140 mph
